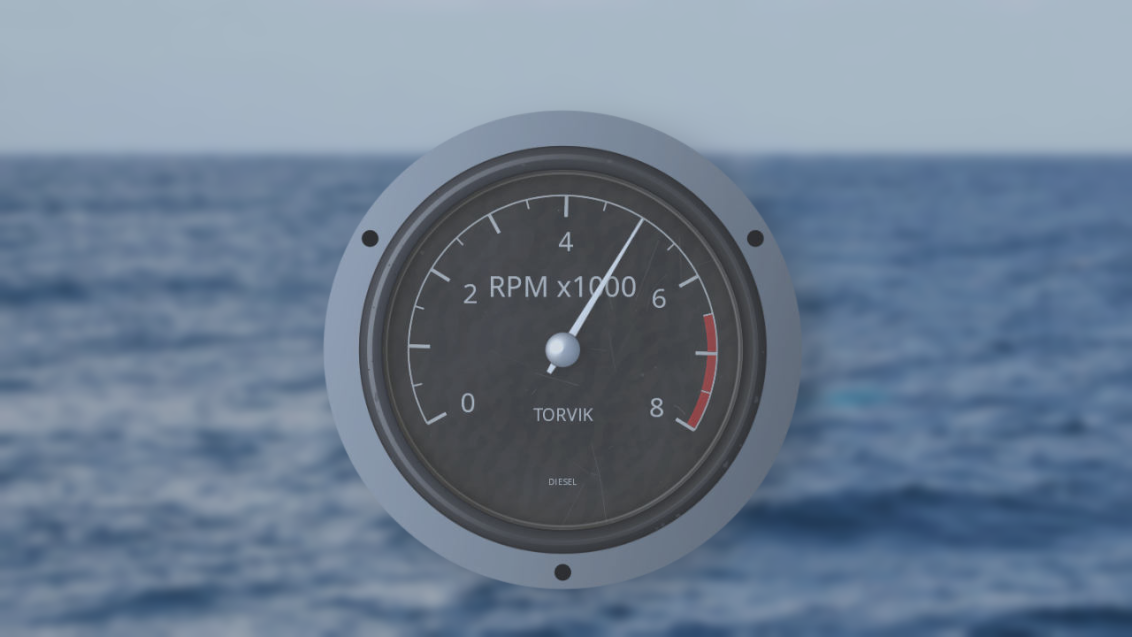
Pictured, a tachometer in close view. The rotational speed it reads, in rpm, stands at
5000 rpm
